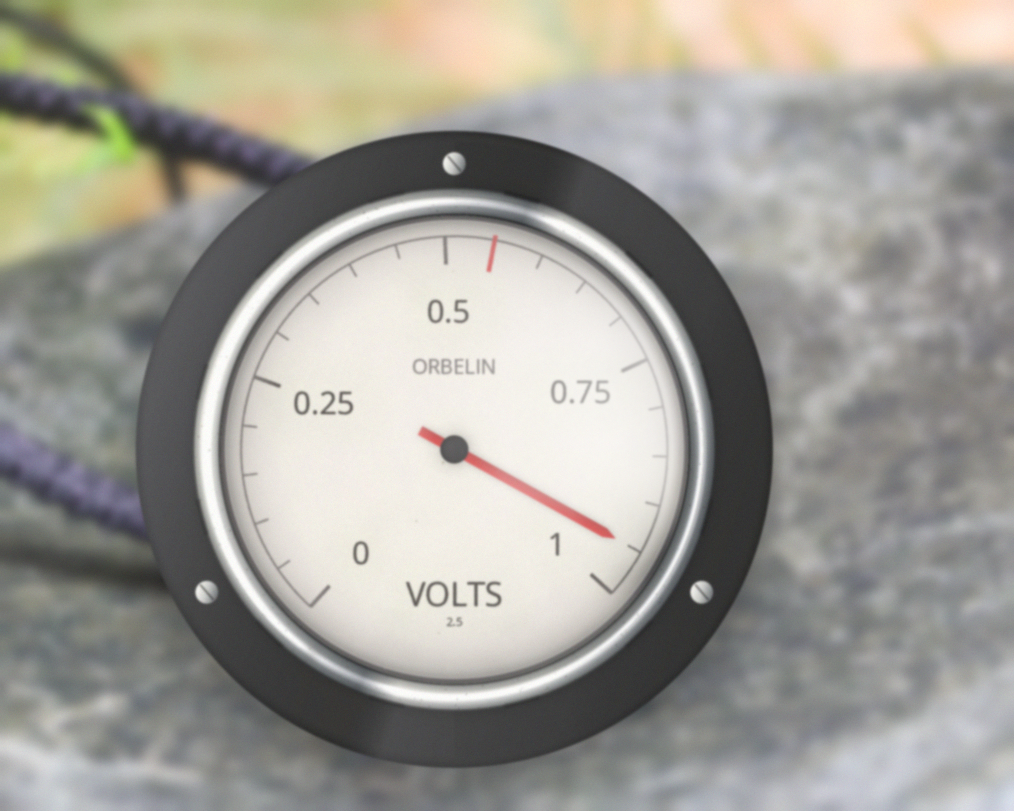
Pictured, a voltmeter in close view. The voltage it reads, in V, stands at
0.95 V
